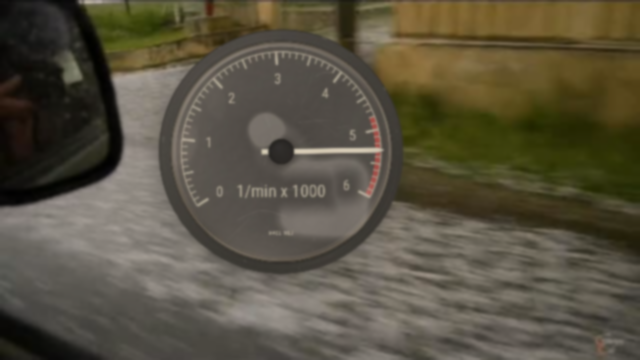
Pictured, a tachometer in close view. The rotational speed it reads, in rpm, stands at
5300 rpm
